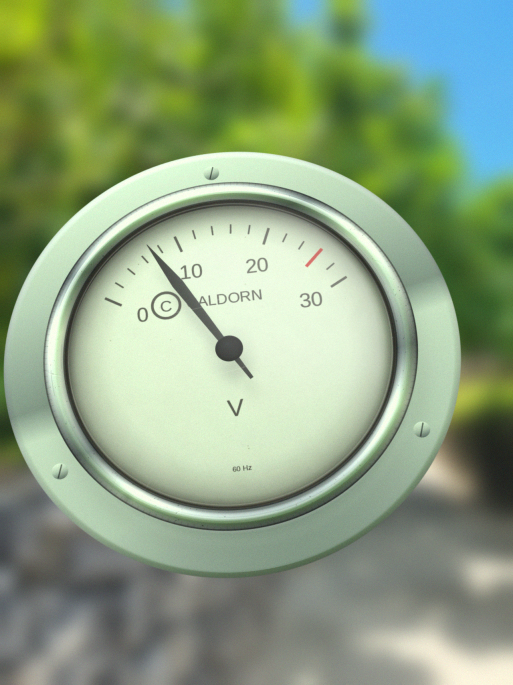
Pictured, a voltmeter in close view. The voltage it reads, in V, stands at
7 V
